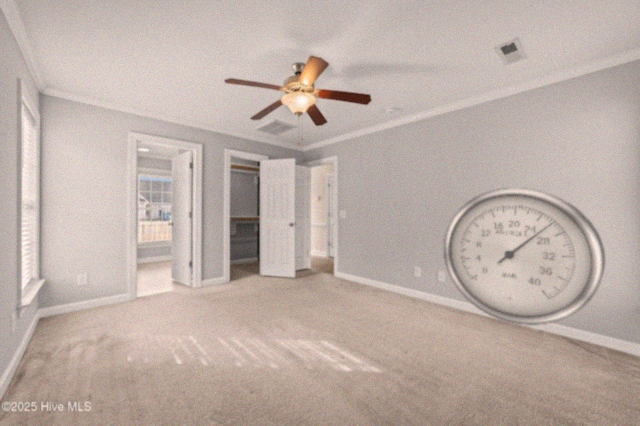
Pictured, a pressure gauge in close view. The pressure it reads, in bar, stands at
26 bar
